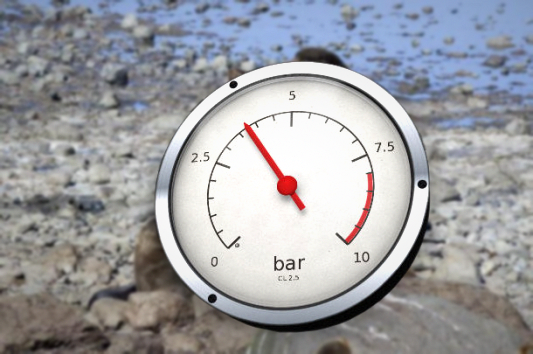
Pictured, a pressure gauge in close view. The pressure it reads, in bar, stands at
3.75 bar
